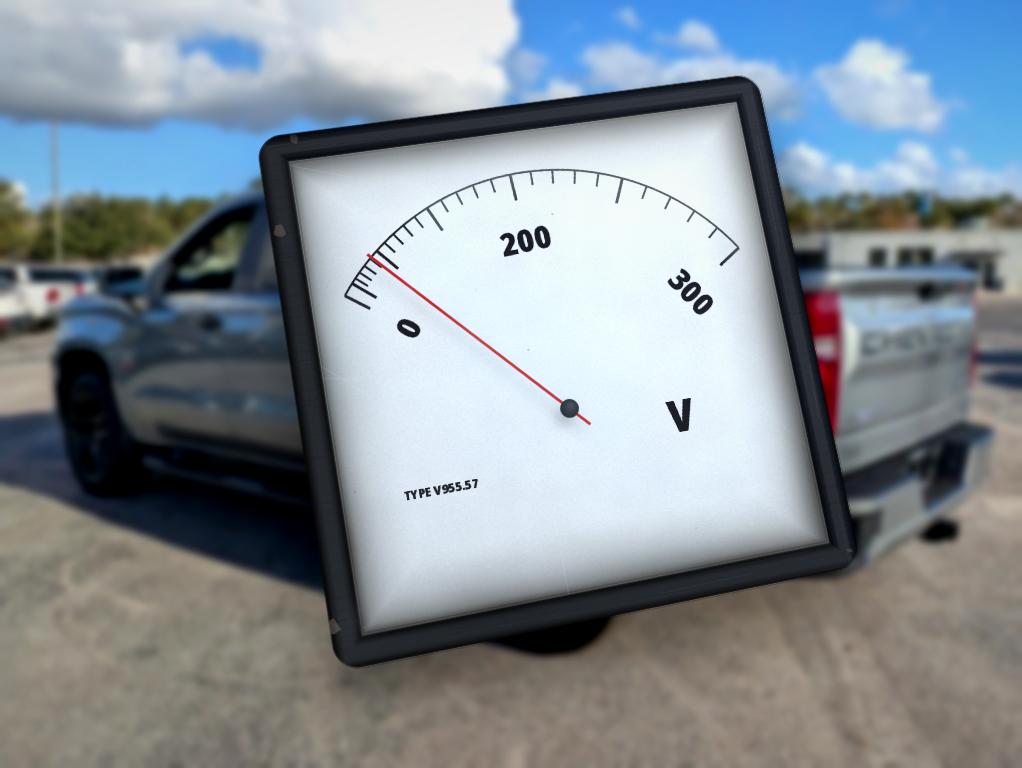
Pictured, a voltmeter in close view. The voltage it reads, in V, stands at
90 V
